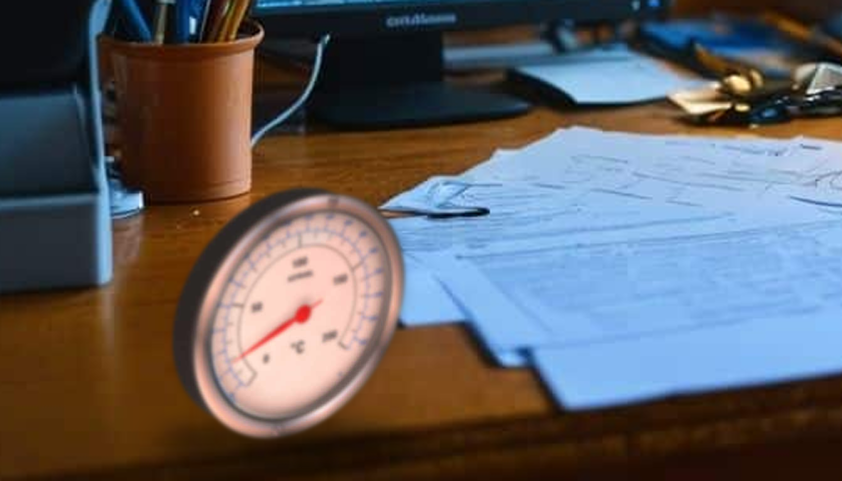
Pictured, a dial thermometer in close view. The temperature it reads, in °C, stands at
20 °C
